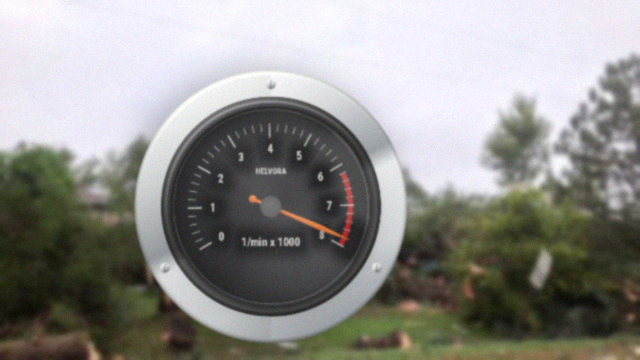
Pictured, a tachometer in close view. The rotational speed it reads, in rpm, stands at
7800 rpm
